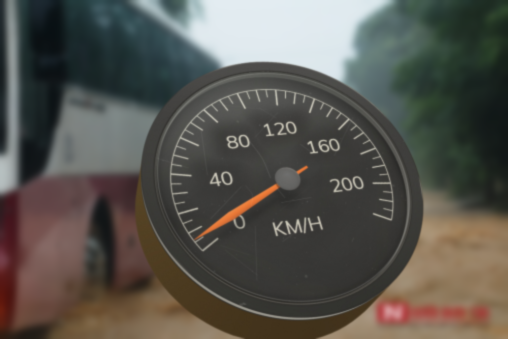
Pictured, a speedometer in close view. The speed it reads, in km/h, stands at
5 km/h
